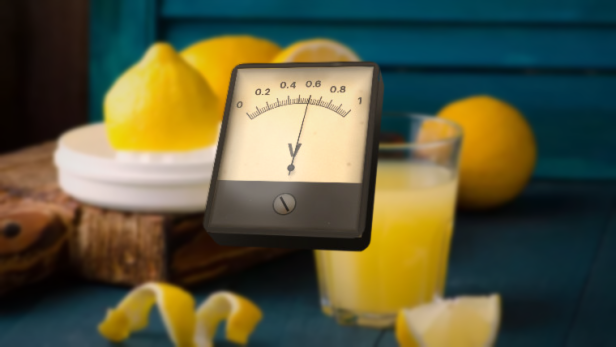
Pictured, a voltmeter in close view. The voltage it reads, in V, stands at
0.6 V
